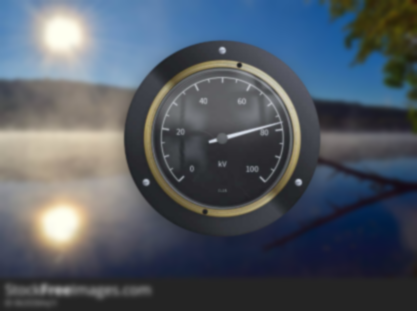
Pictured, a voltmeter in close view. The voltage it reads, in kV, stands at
77.5 kV
